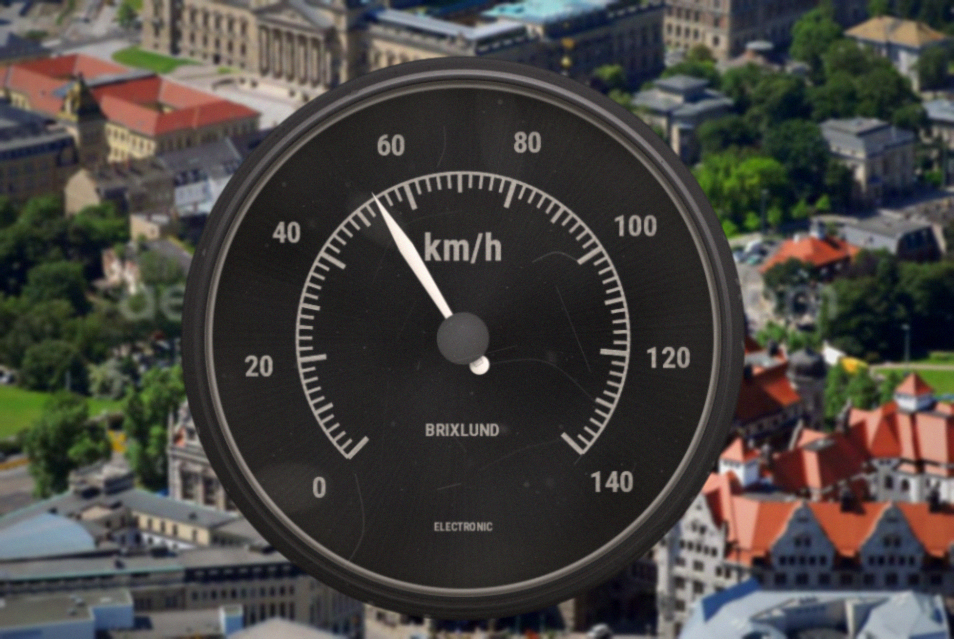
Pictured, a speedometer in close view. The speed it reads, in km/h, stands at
54 km/h
